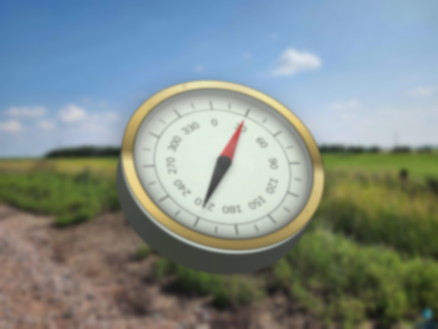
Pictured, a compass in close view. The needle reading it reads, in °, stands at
30 °
